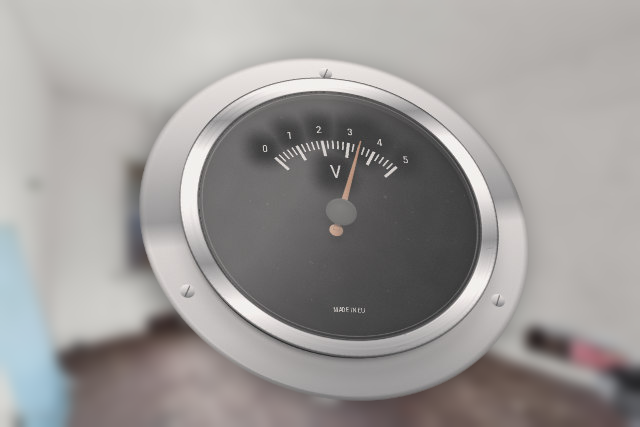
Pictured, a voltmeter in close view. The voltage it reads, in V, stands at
3.4 V
